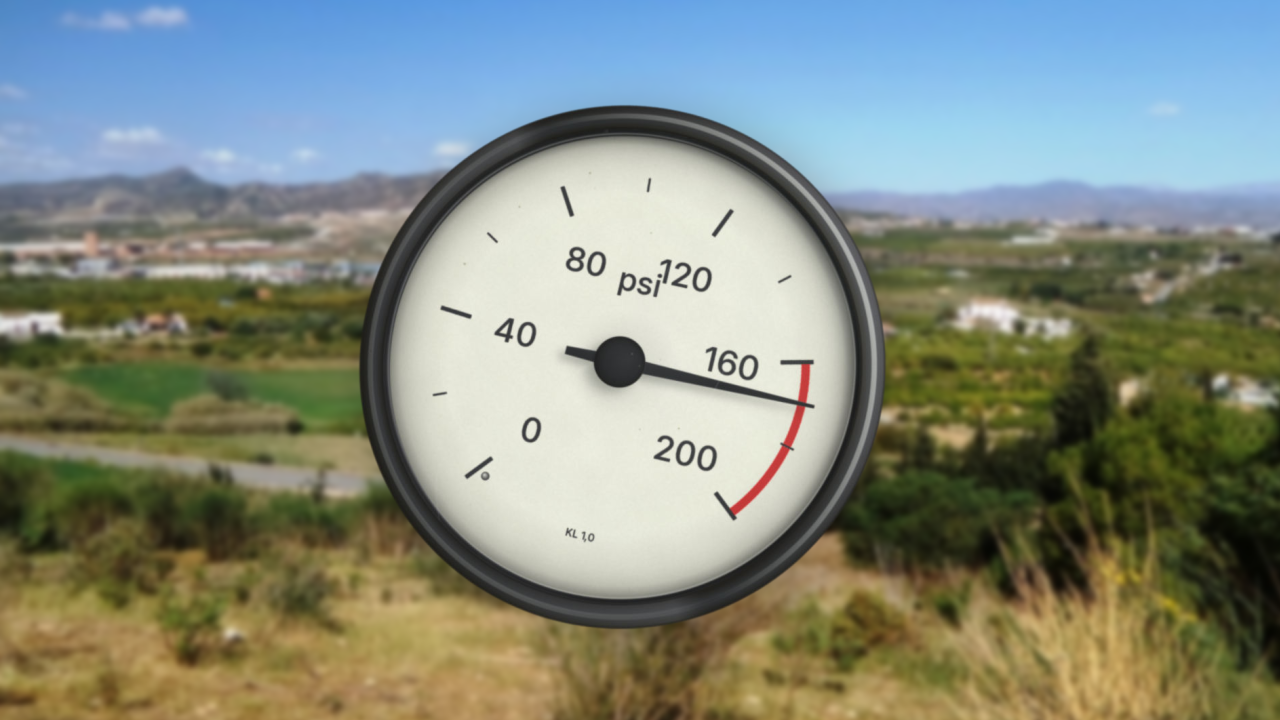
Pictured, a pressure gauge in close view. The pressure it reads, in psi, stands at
170 psi
